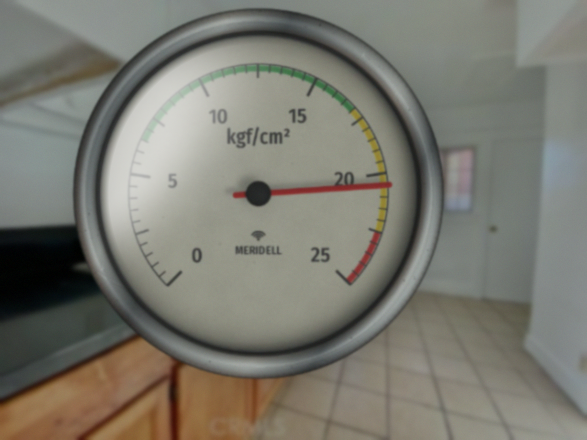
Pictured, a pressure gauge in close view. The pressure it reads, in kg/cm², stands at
20.5 kg/cm²
